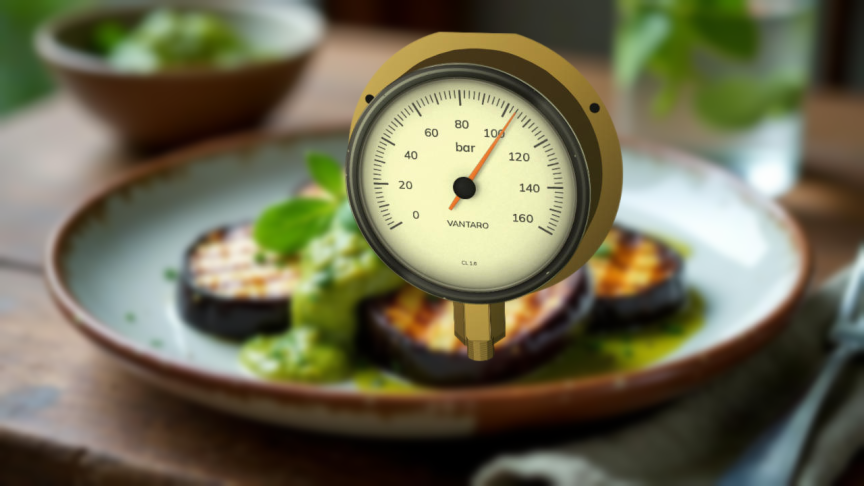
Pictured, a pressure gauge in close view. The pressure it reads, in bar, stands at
104 bar
